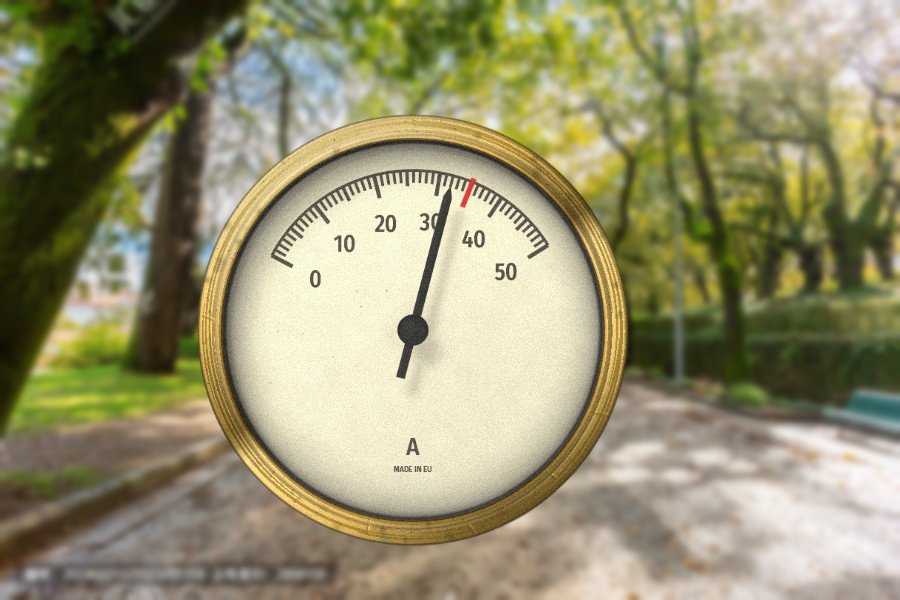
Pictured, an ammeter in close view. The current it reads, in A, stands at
32 A
